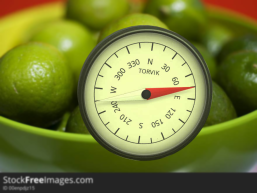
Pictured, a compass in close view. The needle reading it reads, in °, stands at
75 °
